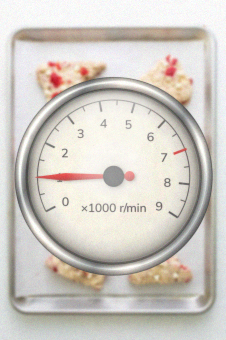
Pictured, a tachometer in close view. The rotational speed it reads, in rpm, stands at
1000 rpm
